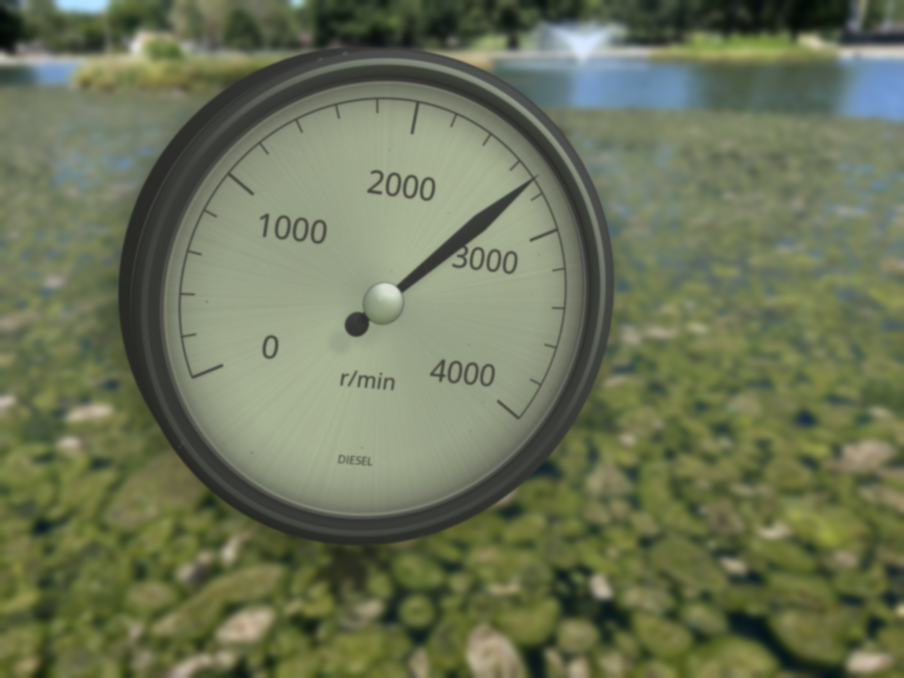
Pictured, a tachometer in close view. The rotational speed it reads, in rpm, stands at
2700 rpm
